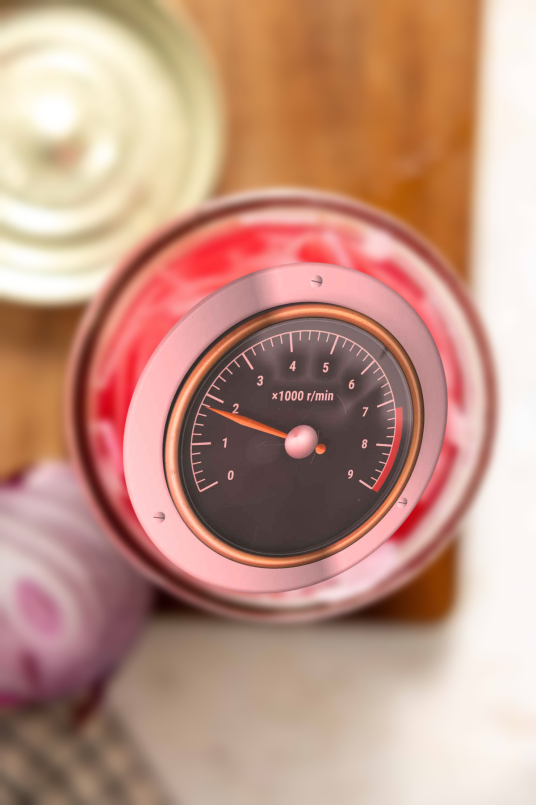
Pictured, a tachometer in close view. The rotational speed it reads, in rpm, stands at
1800 rpm
